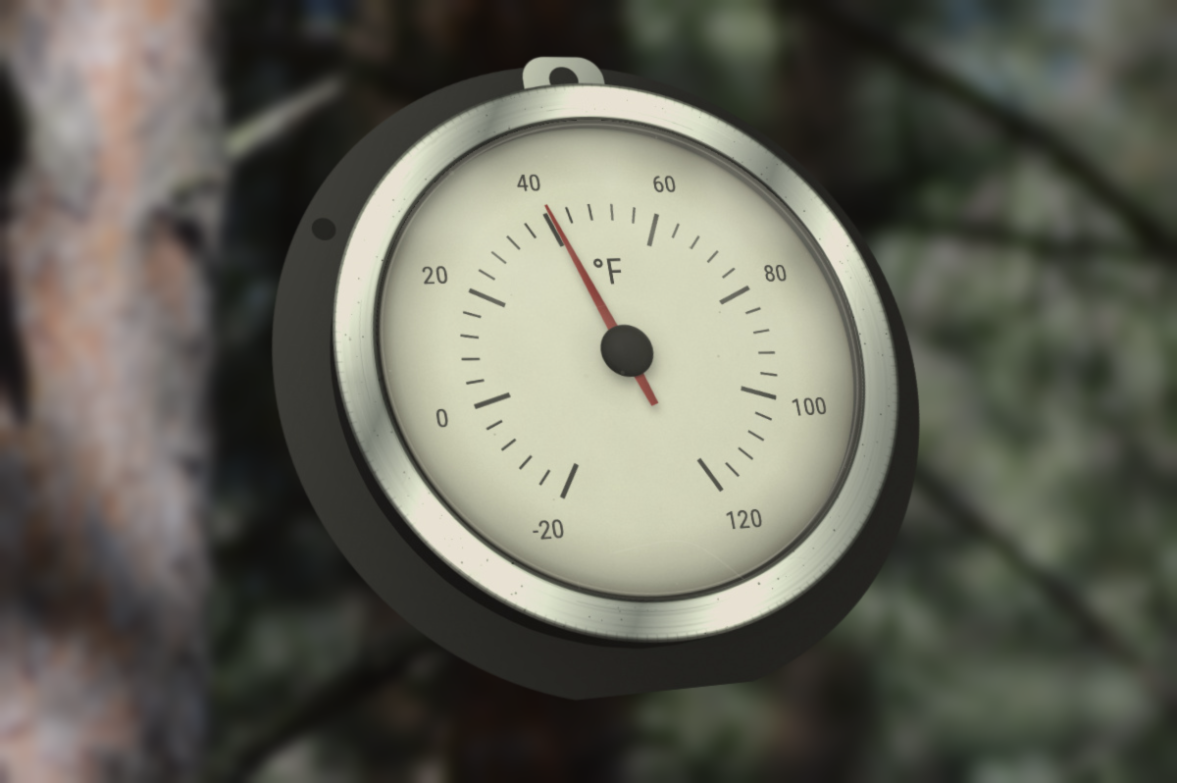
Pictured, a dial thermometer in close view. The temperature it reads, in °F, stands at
40 °F
